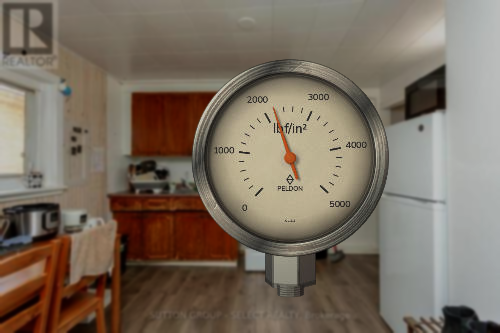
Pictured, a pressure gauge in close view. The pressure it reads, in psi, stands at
2200 psi
